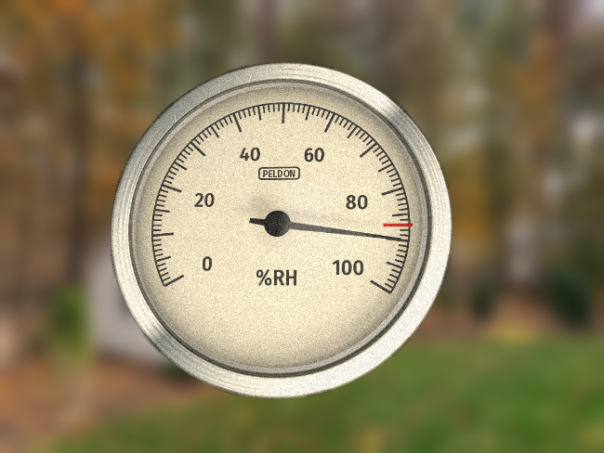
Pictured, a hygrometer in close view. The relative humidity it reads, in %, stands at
90 %
